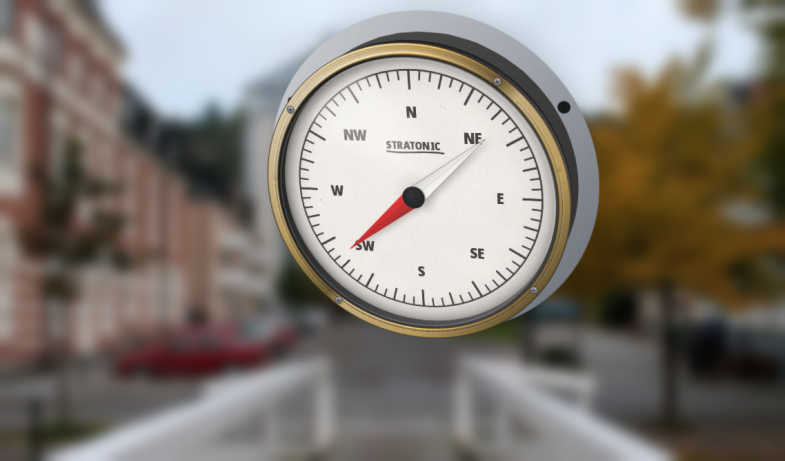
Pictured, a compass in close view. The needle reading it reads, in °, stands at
230 °
